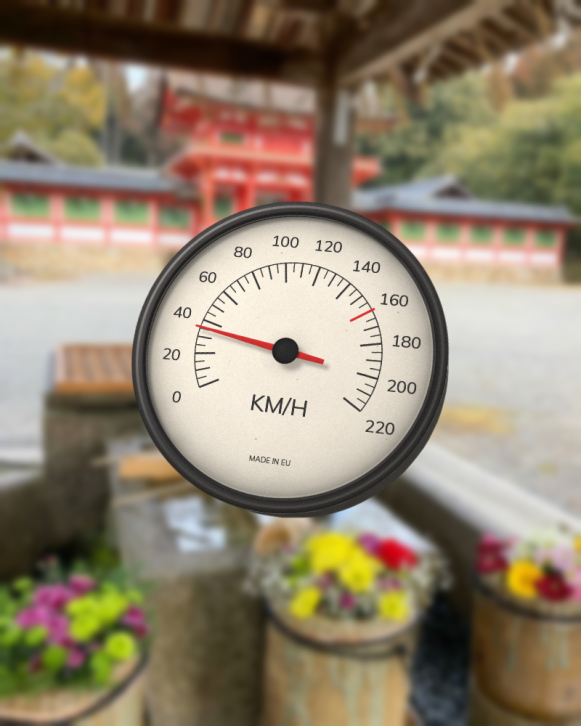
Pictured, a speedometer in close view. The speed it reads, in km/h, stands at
35 km/h
